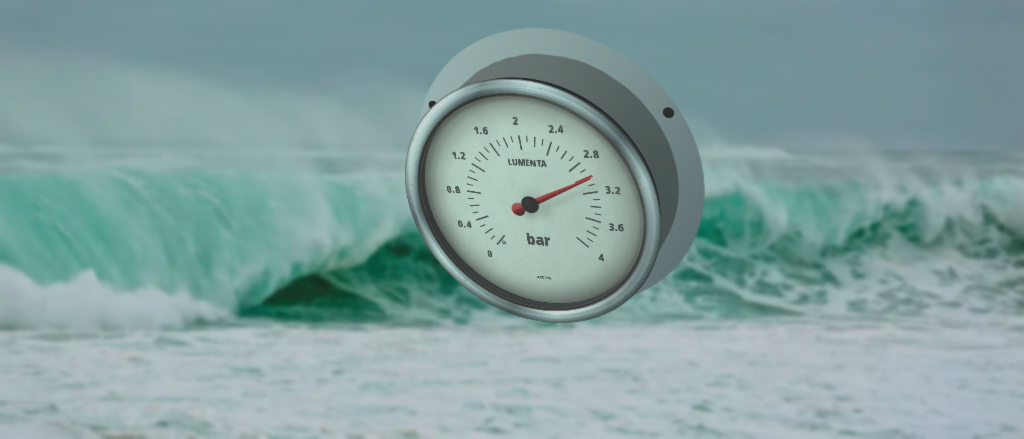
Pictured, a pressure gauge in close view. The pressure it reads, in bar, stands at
3 bar
